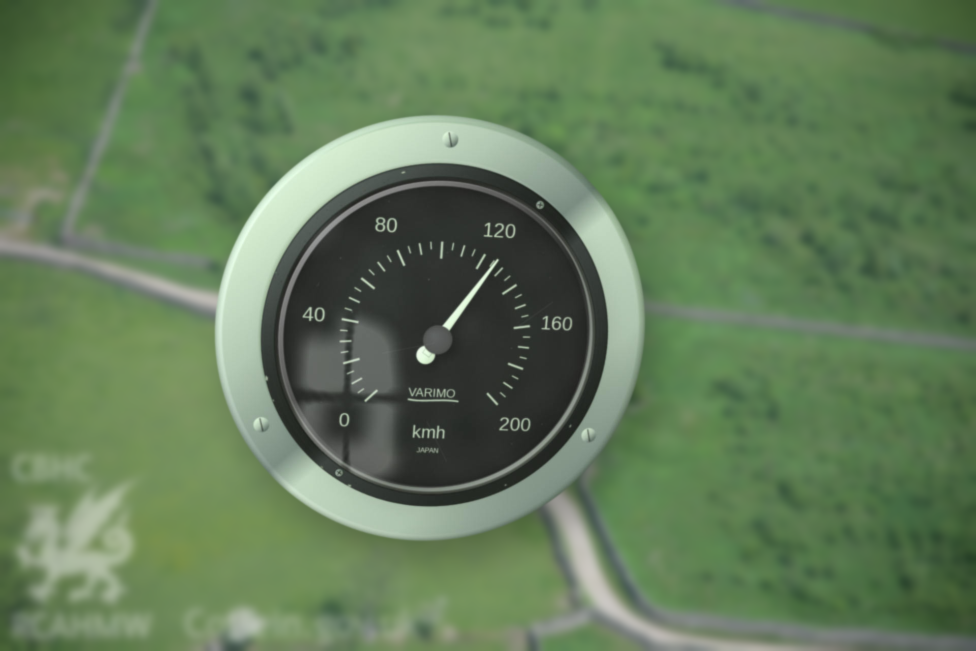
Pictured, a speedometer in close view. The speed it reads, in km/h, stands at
125 km/h
